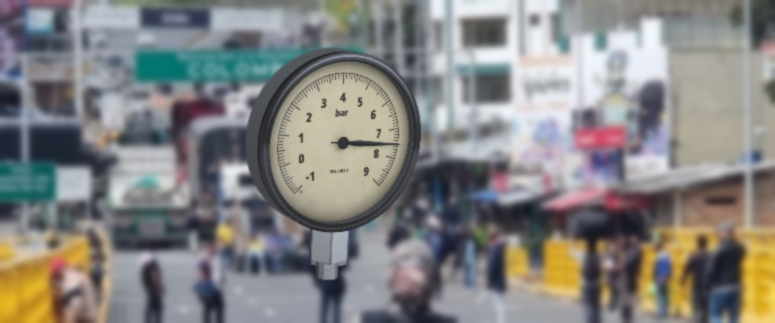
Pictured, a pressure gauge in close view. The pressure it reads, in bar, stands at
7.5 bar
